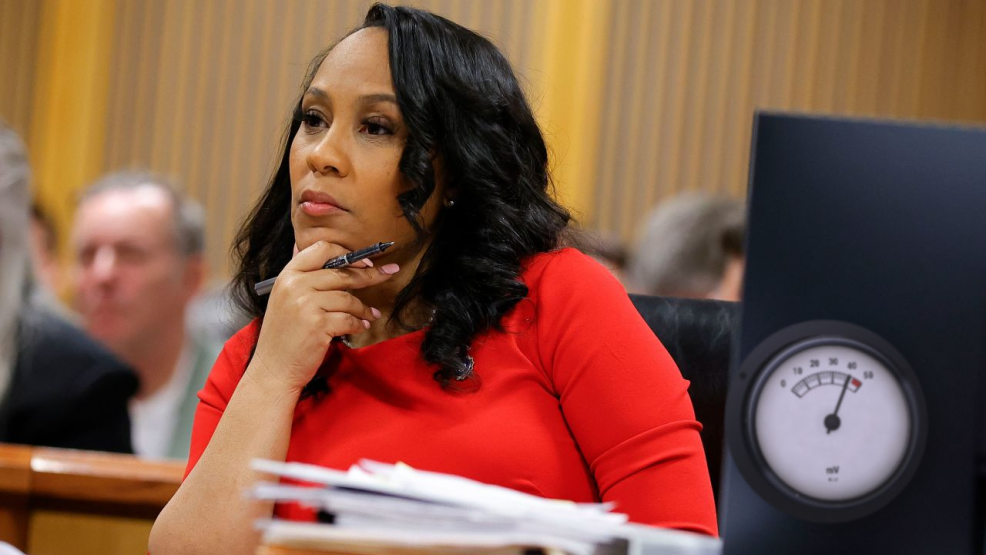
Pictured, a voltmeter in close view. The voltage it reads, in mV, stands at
40 mV
